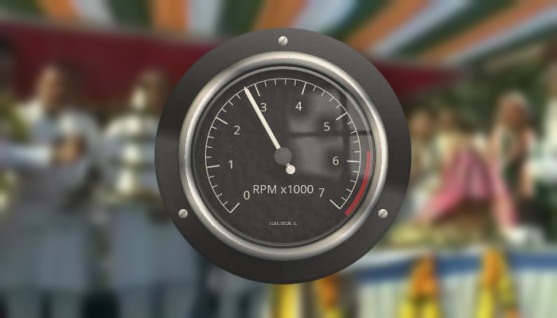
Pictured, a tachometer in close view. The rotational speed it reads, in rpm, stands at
2800 rpm
